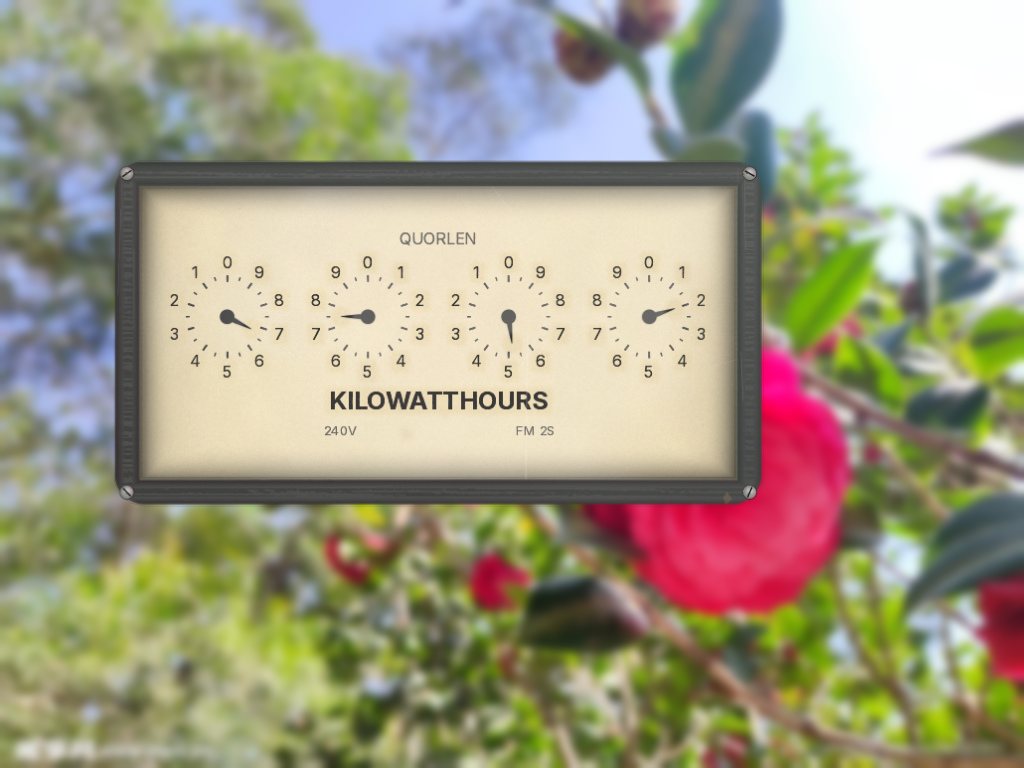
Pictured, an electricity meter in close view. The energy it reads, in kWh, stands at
6752 kWh
